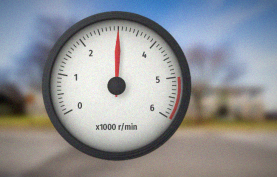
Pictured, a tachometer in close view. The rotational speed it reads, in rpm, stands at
3000 rpm
